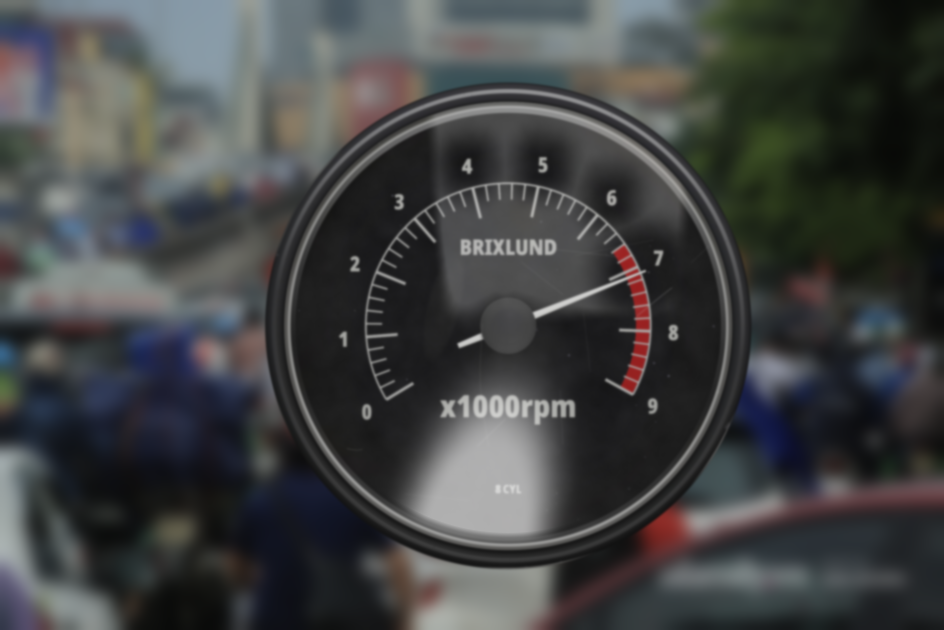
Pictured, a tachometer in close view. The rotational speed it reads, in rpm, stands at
7100 rpm
